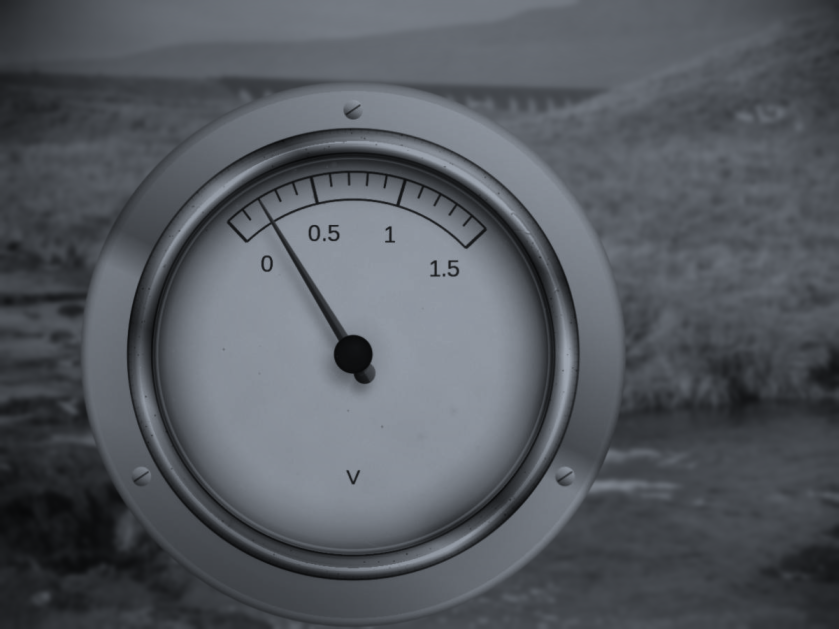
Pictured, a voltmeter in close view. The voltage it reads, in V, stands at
0.2 V
